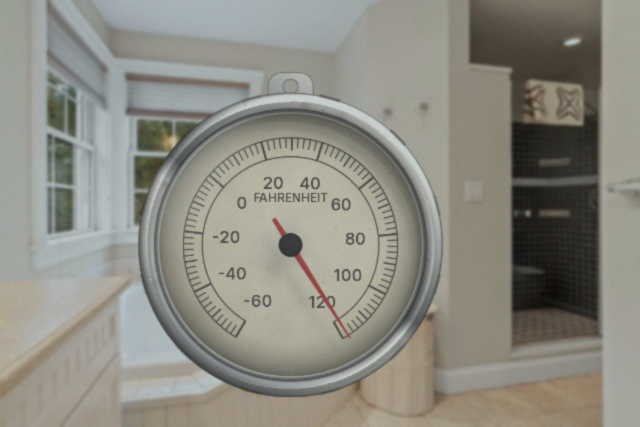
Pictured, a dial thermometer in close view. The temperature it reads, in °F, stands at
118 °F
